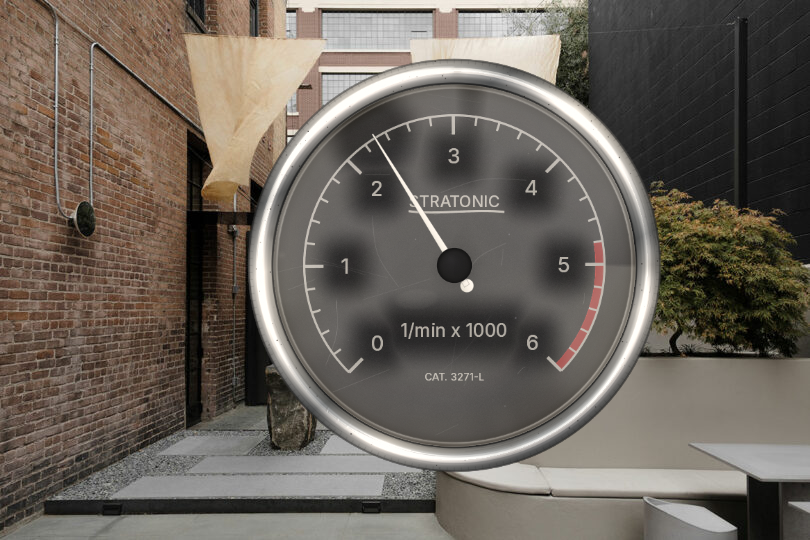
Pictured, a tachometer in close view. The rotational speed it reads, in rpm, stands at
2300 rpm
